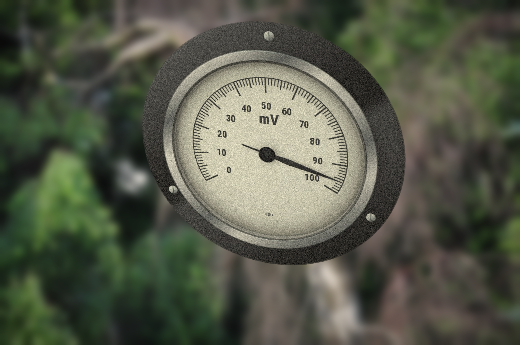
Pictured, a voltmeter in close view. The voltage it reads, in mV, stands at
95 mV
